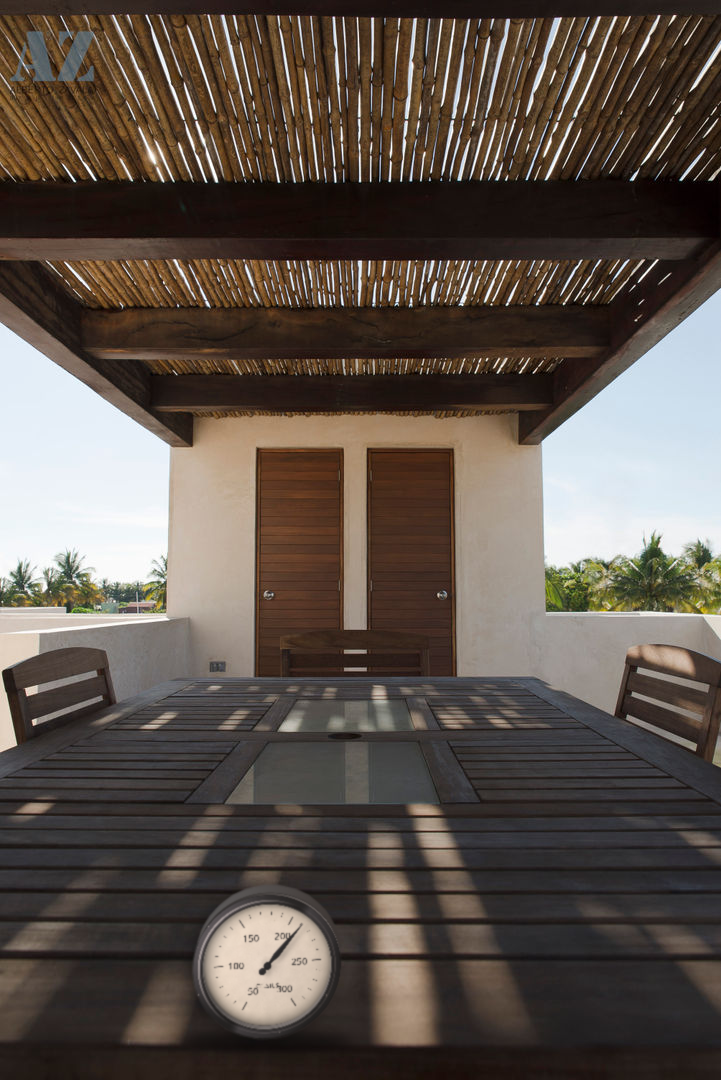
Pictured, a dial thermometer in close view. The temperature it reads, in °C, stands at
210 °C
